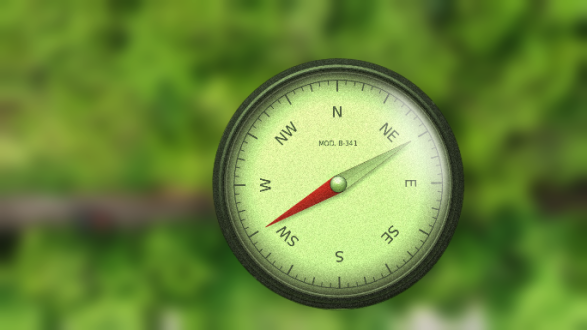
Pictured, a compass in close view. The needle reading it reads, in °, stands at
240 °
